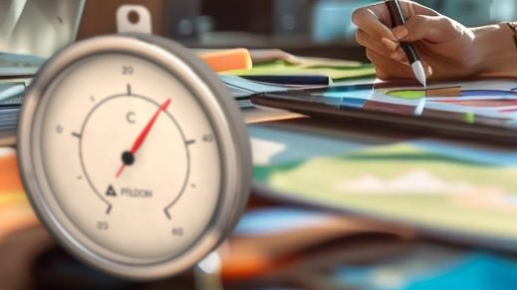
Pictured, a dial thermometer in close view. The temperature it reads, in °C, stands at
30 °C
